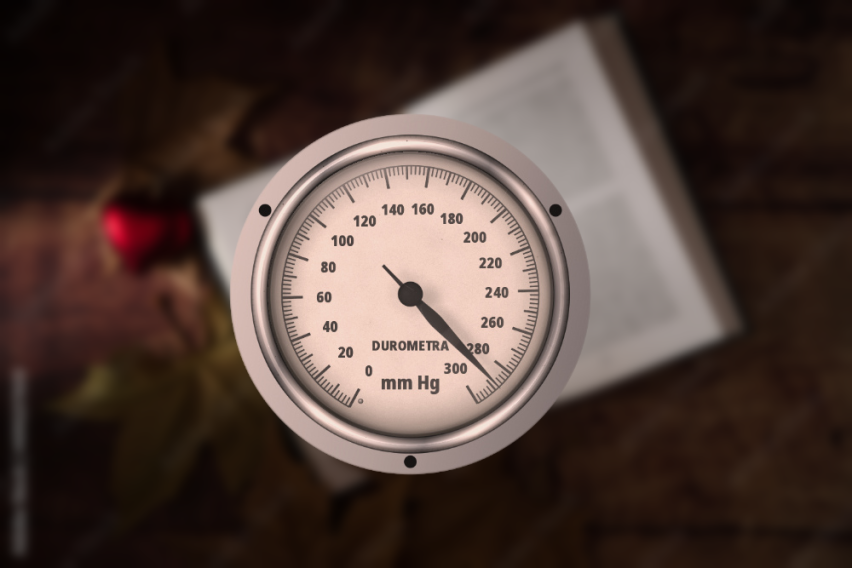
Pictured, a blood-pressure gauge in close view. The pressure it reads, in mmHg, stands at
288 mmHg
